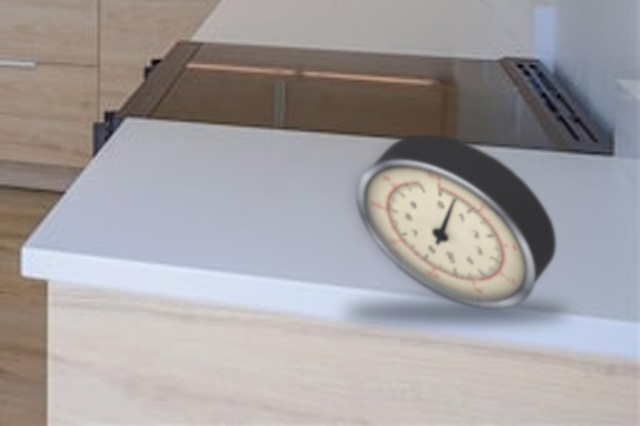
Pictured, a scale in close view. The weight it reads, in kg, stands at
0.5 kg
